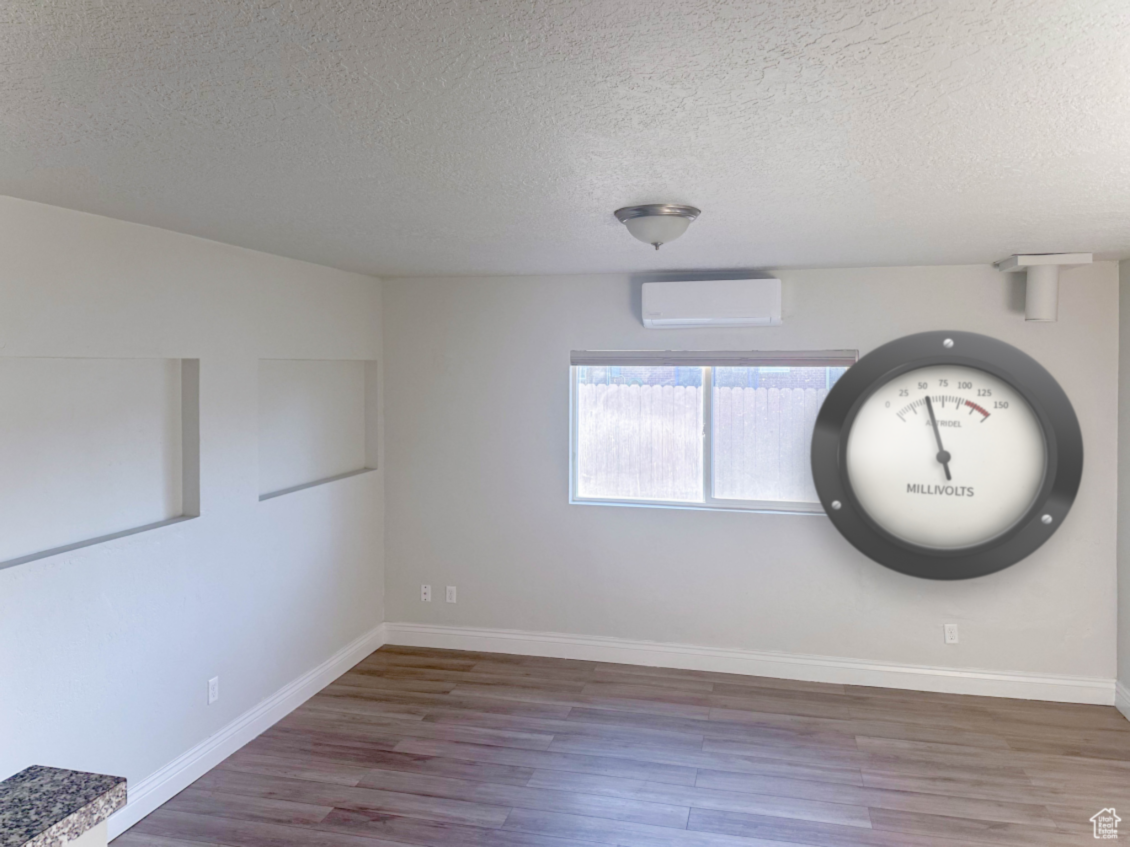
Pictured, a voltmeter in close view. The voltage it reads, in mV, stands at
50 mV
